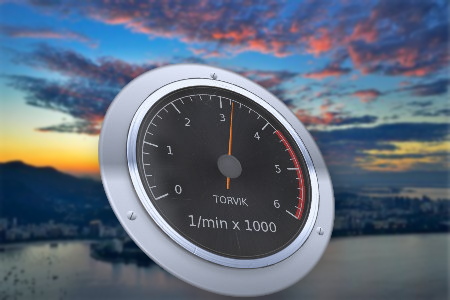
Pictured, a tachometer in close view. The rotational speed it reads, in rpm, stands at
3200 rpm
